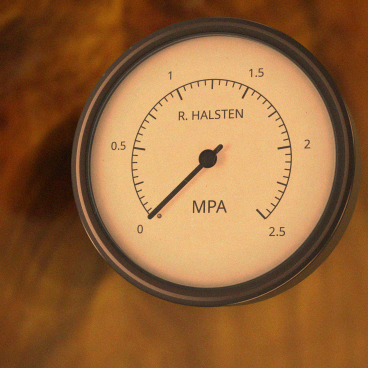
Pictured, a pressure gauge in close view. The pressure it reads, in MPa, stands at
0 MPa
